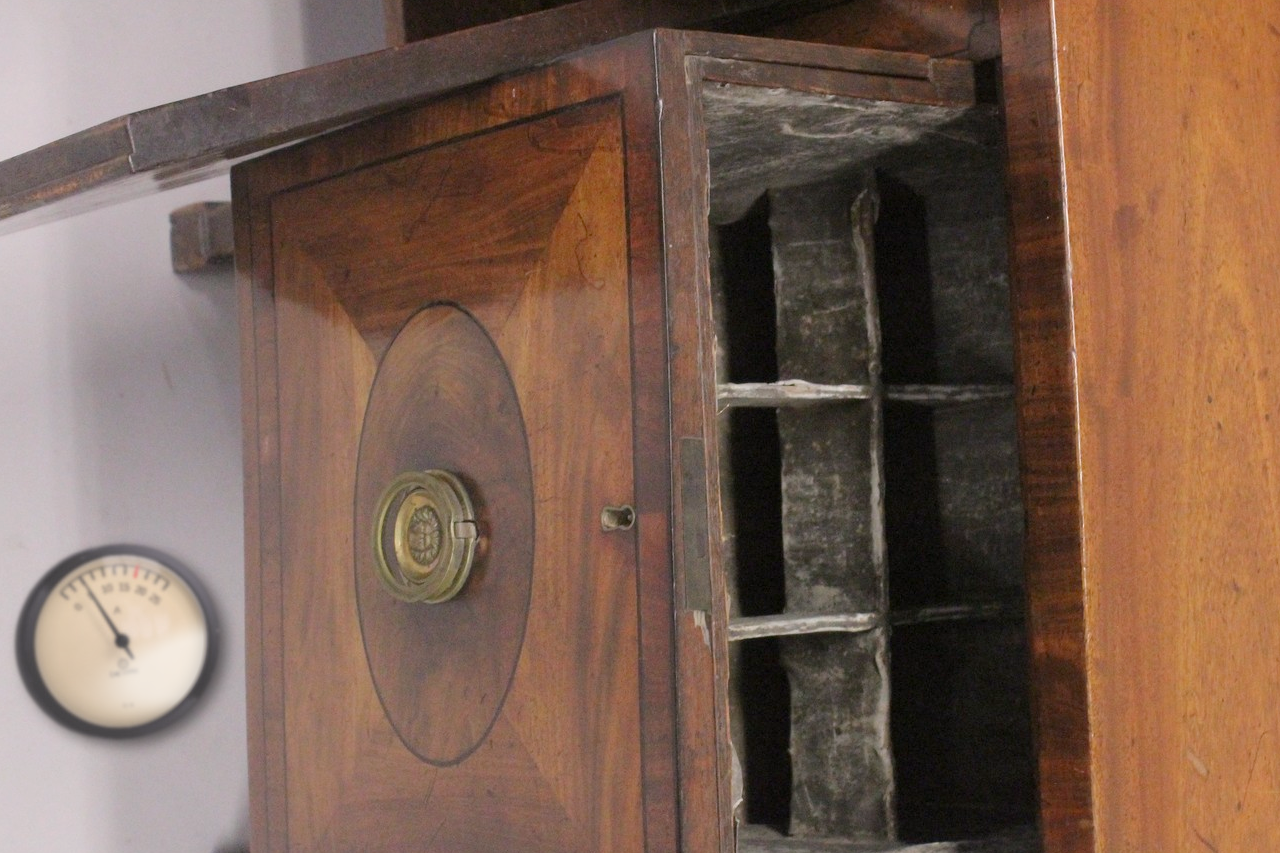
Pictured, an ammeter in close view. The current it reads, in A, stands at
5 A
